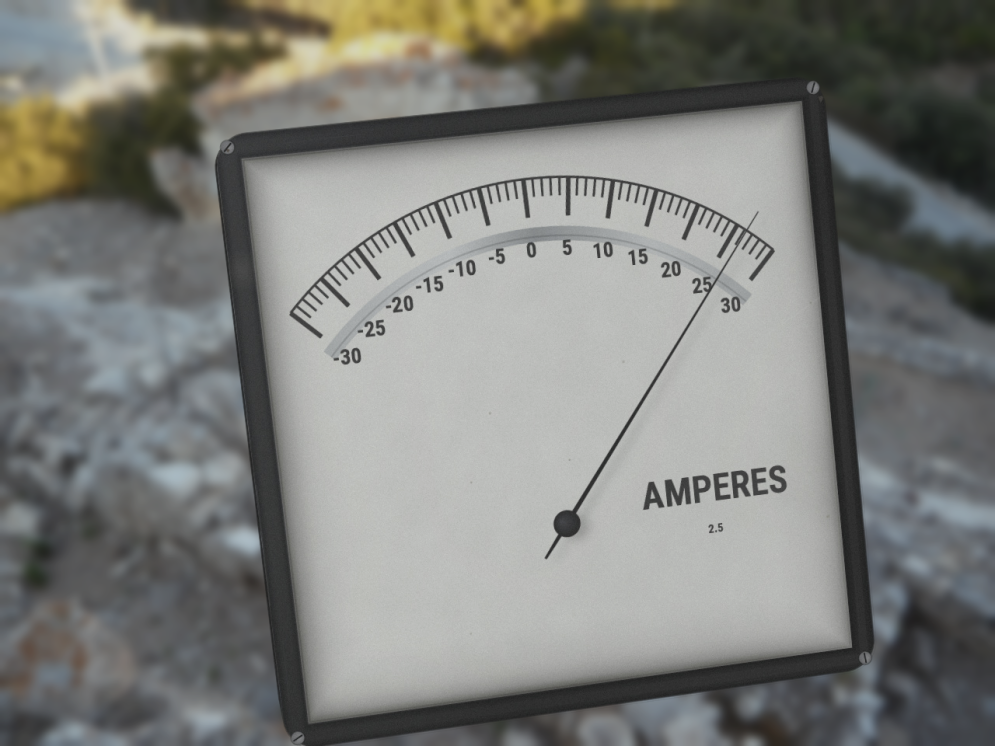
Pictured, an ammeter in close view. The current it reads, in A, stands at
26 A
